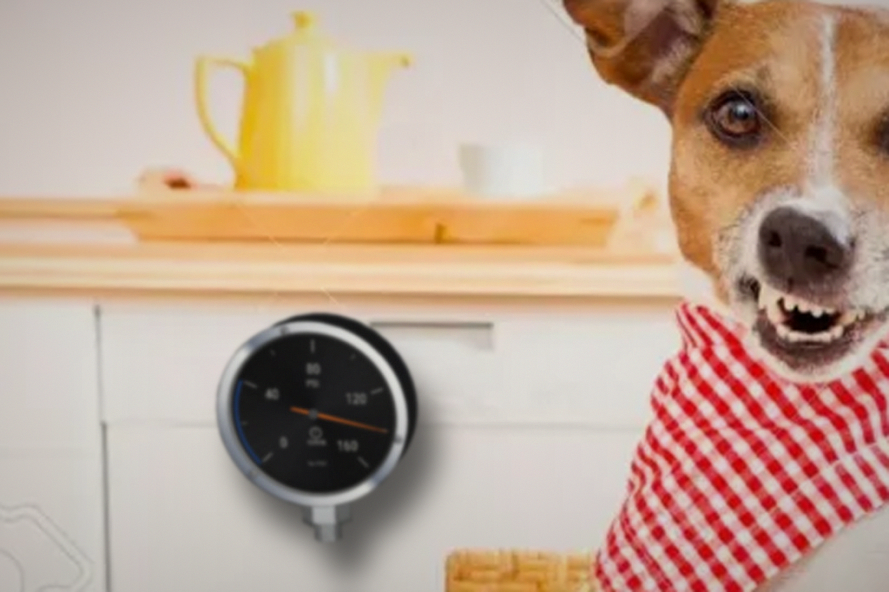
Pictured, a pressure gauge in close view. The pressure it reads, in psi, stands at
140 psi
